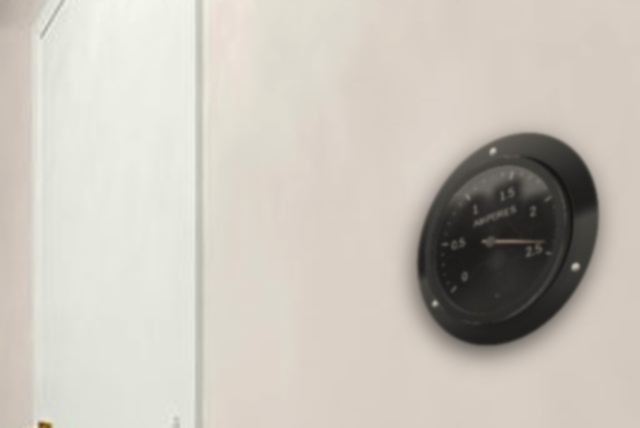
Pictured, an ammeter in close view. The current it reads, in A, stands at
2.4 A
